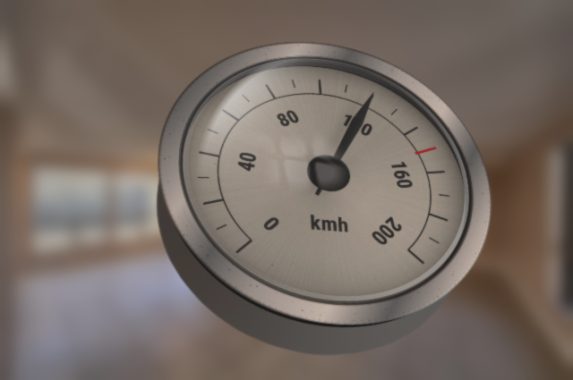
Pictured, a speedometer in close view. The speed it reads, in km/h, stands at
120 km/h
